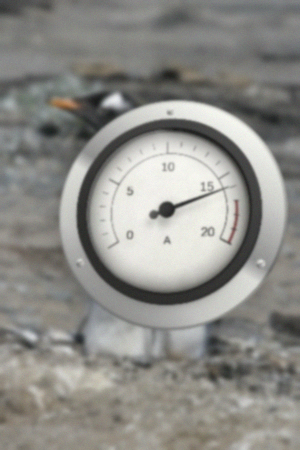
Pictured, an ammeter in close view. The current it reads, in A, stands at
16 A
